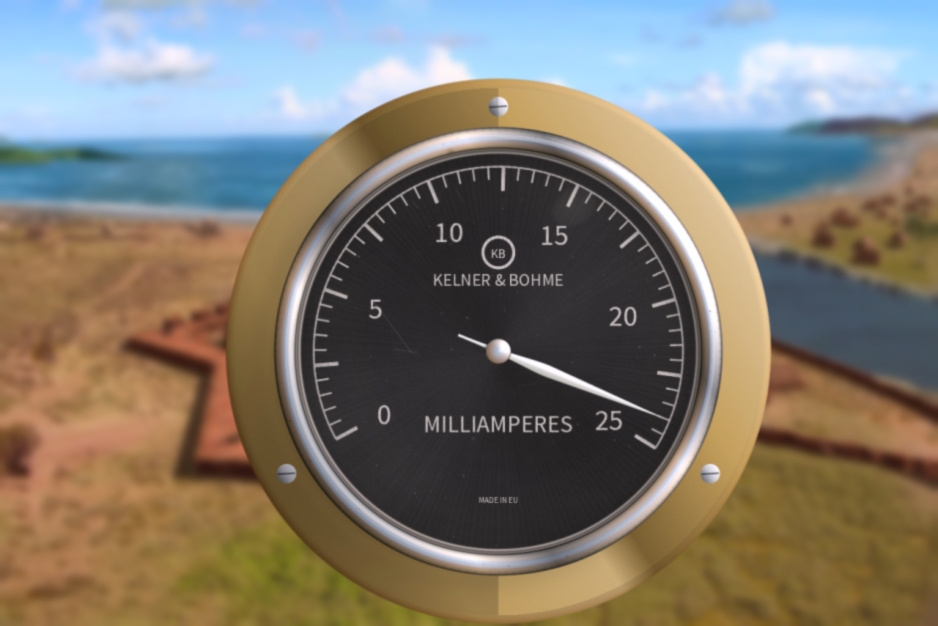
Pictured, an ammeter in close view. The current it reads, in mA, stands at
24 mA
